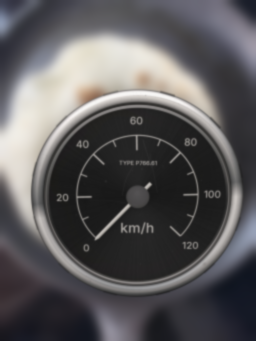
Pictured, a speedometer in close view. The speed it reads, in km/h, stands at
0 km/h
